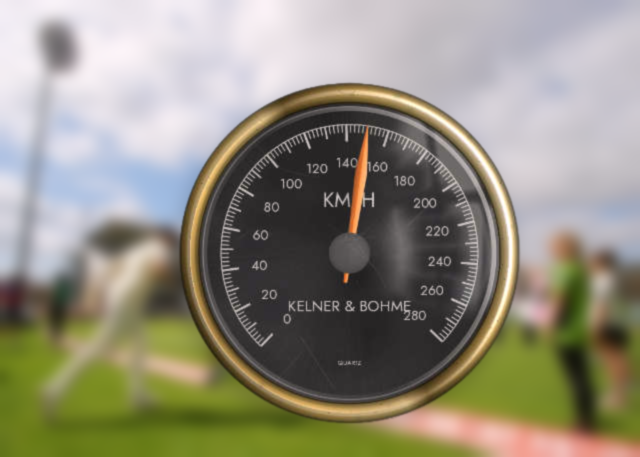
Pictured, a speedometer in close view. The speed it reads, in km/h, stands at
150 km/h
